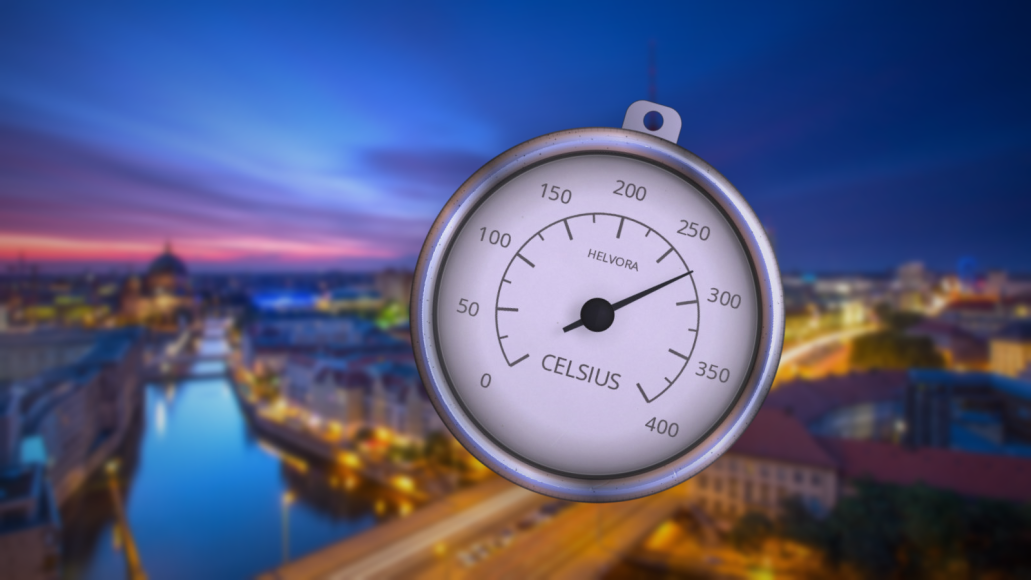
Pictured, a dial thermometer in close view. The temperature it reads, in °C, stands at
275 °C
